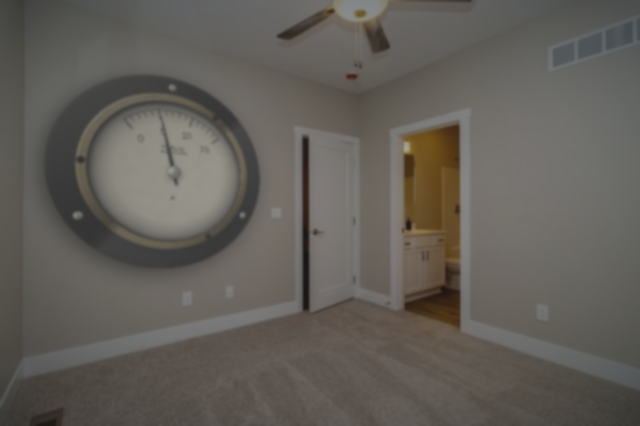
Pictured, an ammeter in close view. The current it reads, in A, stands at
5 A
